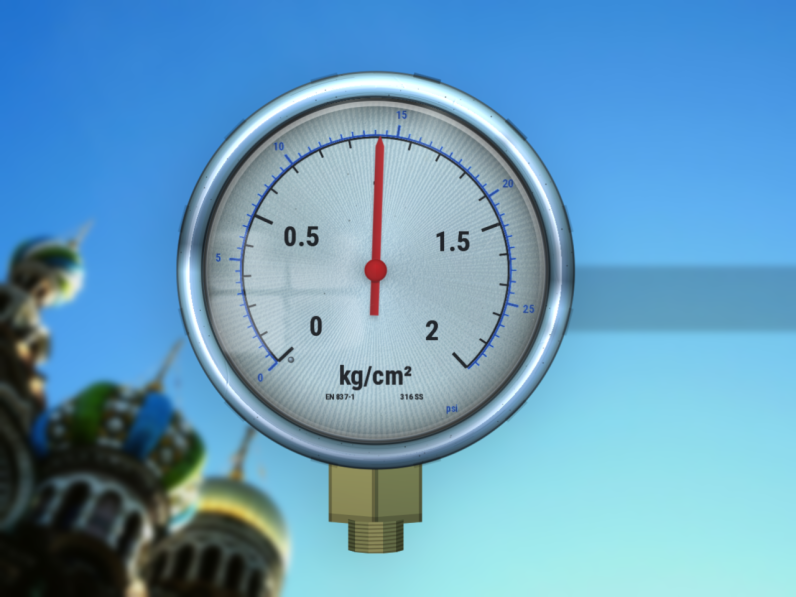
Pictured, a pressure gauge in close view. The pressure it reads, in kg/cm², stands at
1 kg/cm²
